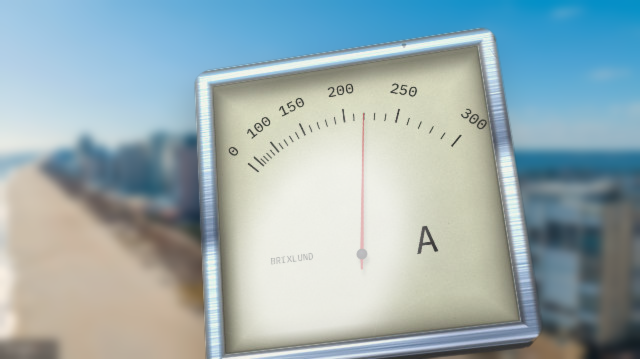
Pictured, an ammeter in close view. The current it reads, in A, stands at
220 A
